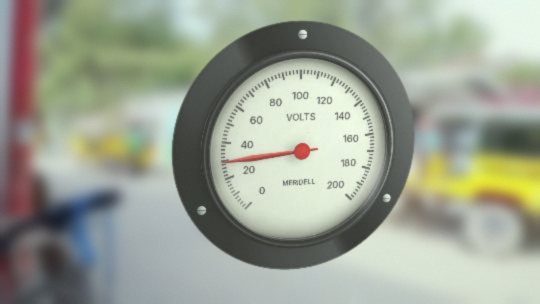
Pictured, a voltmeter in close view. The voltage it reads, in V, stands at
30 V
